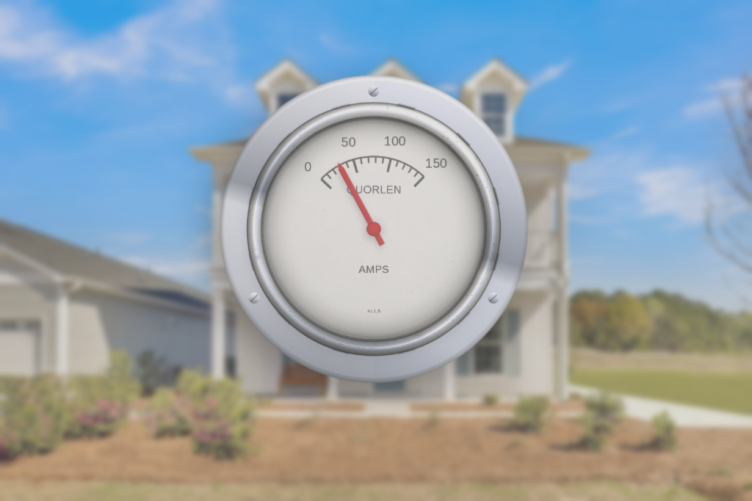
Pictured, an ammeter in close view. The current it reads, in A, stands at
30 A
